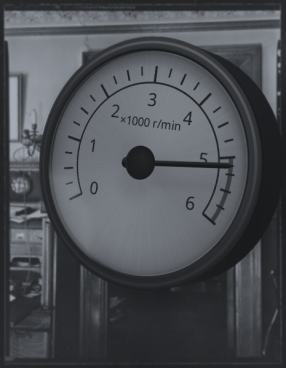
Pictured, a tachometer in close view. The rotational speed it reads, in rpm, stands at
5125 rpm
